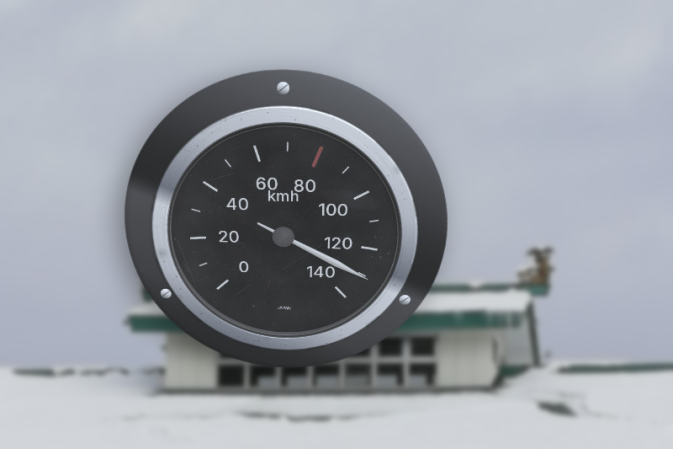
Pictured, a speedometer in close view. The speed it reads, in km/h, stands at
130 km/h
